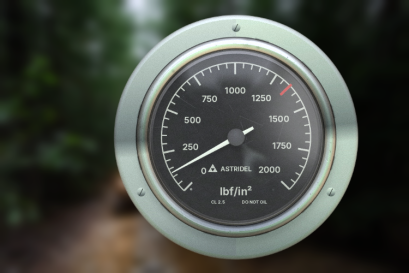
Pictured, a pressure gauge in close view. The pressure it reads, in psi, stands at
125 psi
